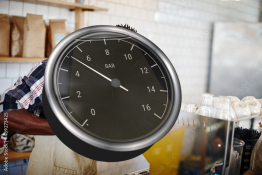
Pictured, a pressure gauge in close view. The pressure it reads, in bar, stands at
5 bar
